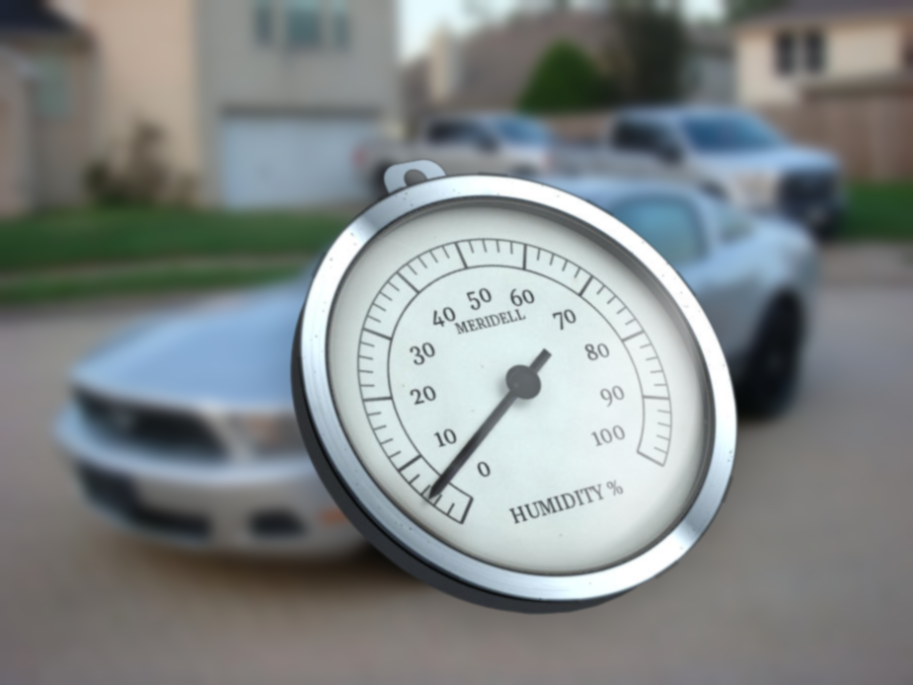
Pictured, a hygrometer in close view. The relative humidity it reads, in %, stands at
5 %
